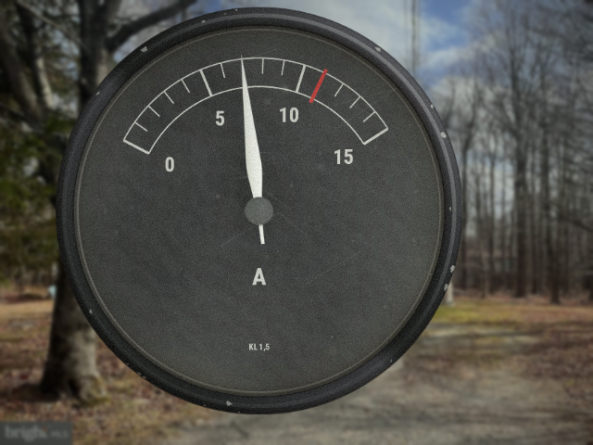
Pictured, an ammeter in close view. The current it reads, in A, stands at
7 A
